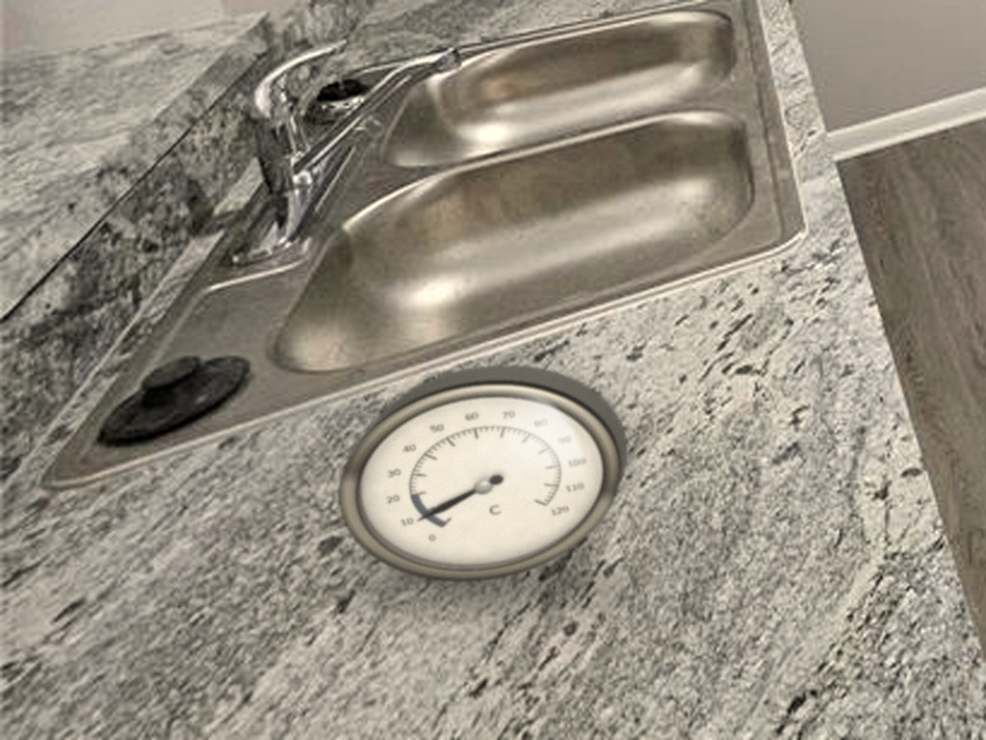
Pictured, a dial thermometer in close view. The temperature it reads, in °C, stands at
10 °C
